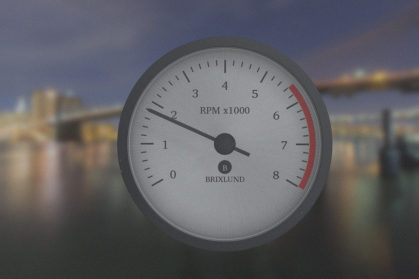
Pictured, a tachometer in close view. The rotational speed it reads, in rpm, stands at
1800 rpm
